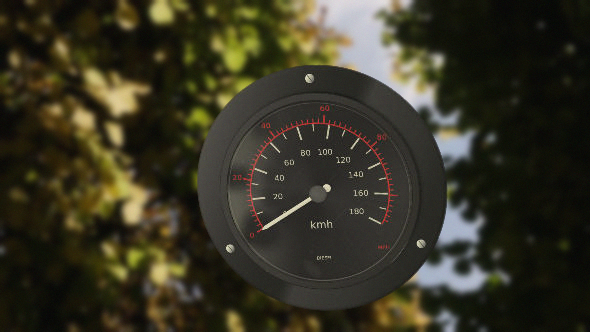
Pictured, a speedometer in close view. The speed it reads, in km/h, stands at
0 km/h
